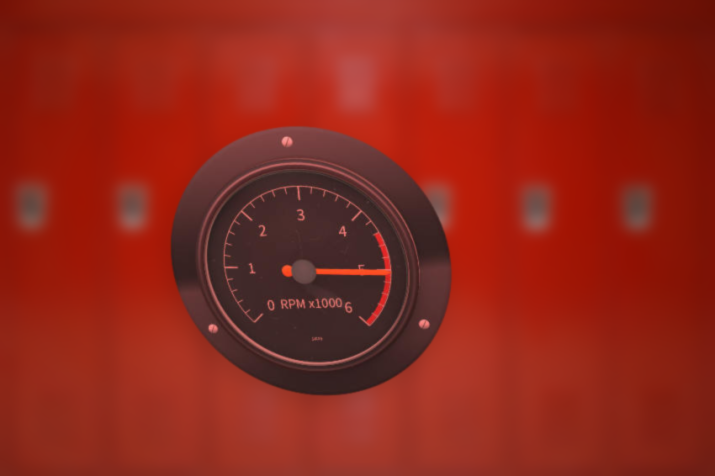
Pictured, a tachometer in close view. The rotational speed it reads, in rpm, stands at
5000 rpm
